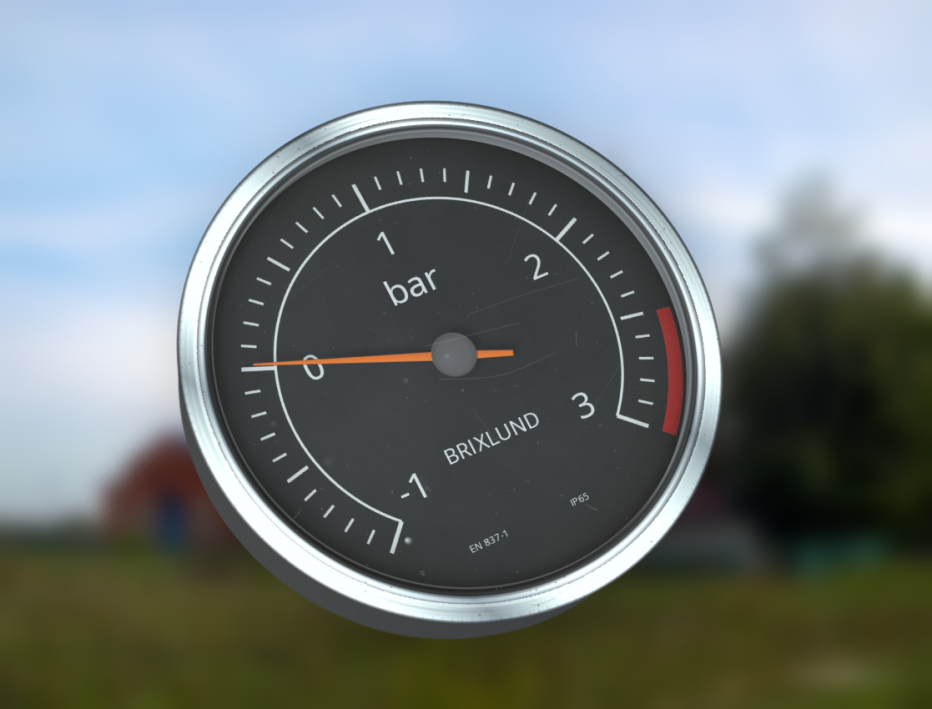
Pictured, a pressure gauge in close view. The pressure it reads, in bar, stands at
0 bar
